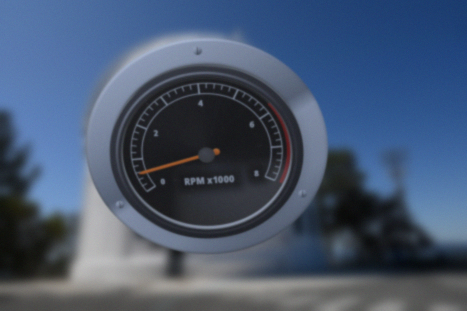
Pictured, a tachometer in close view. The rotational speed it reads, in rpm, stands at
600 rpm
